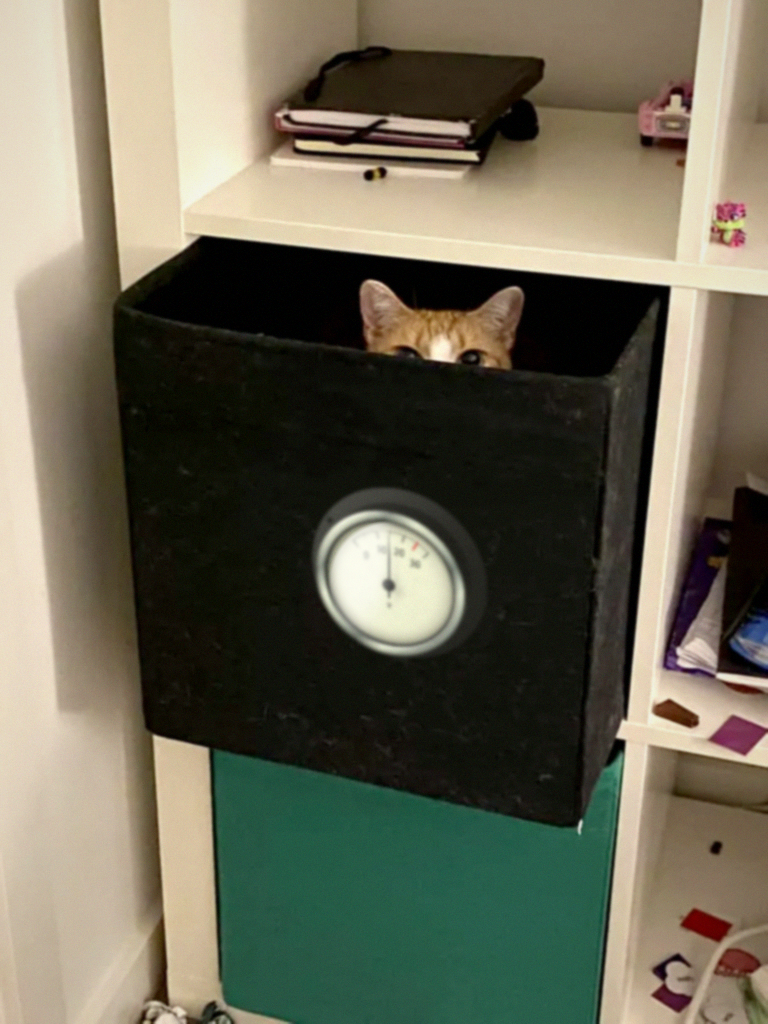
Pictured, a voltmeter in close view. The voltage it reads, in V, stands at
15 V
